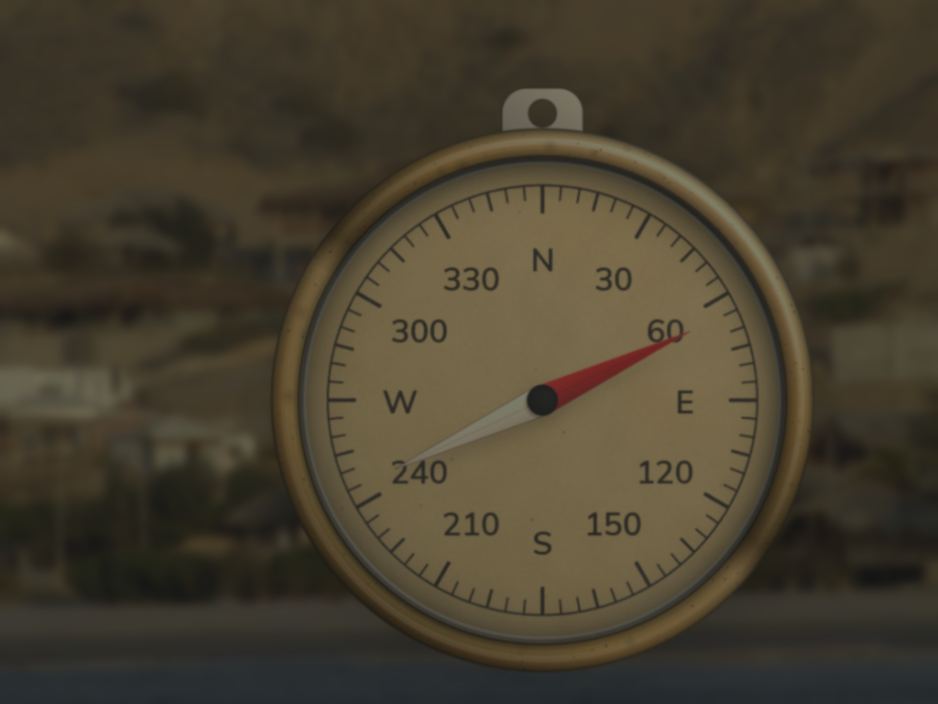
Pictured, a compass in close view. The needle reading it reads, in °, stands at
65 °
